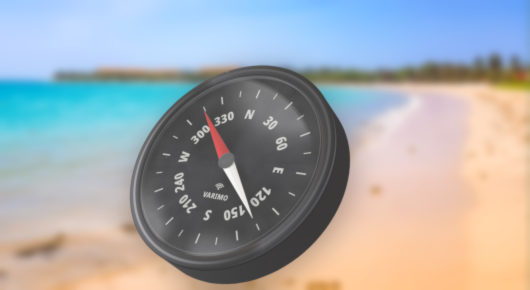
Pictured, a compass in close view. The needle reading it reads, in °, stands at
315 °
